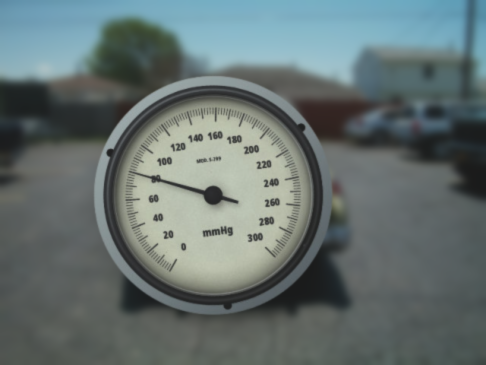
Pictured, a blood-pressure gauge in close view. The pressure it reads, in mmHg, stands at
80 mmHg
